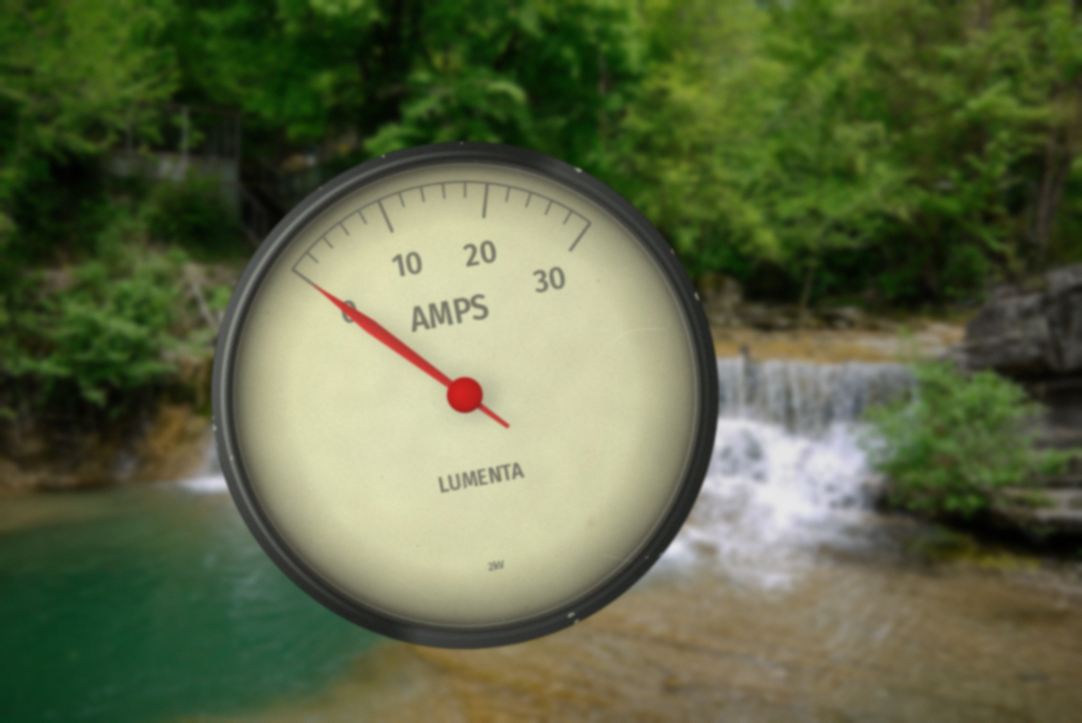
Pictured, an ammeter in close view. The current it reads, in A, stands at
0 A
